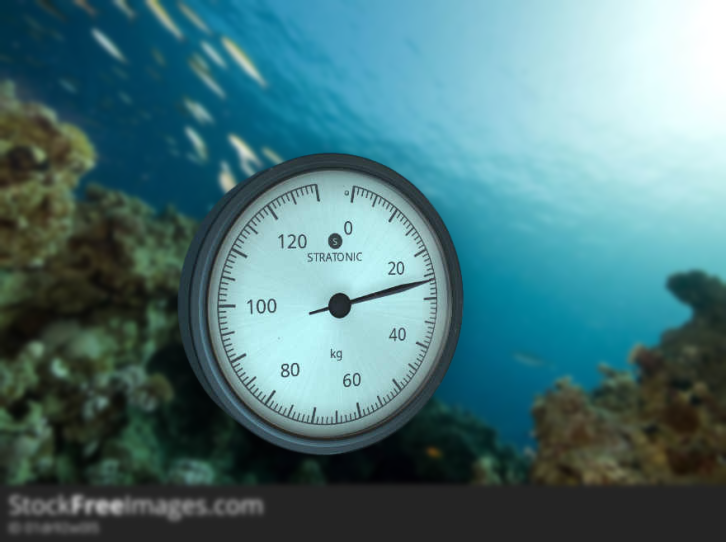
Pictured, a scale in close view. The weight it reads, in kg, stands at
26 kg
